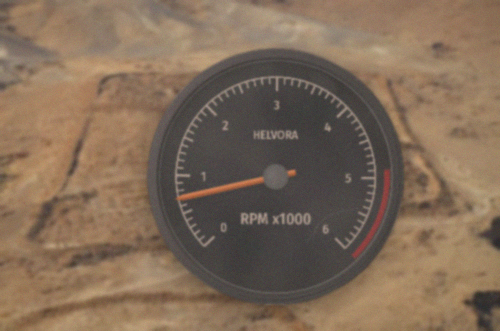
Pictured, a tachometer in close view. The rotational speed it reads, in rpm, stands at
700 rpm
